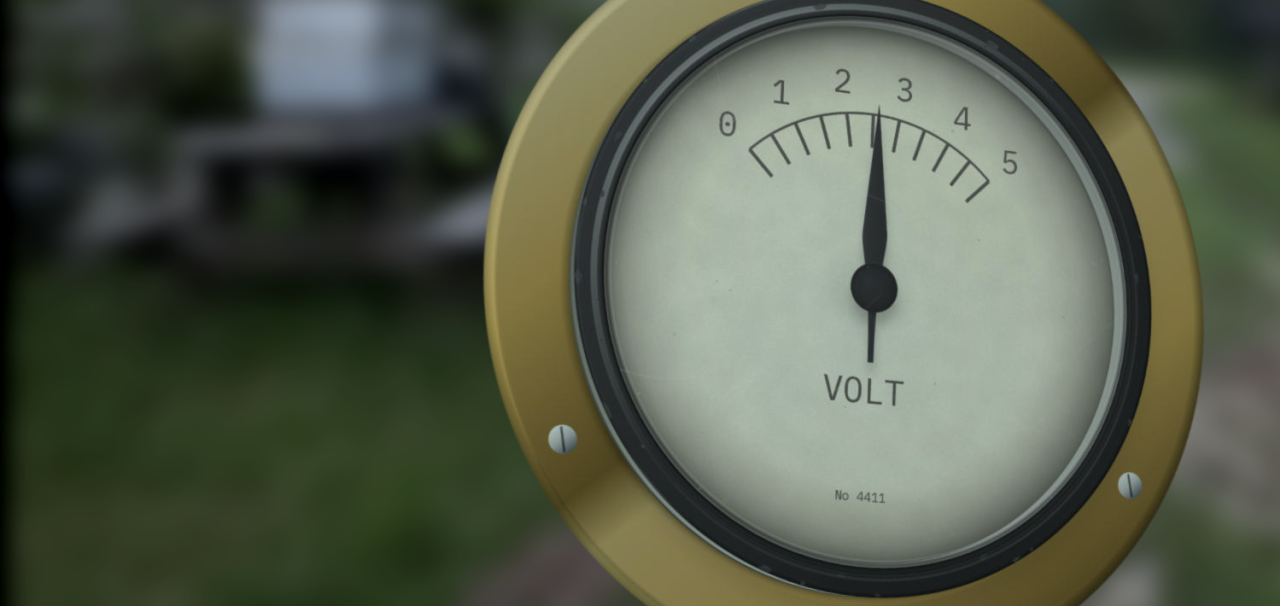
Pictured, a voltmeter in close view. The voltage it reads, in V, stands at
2.5 V
